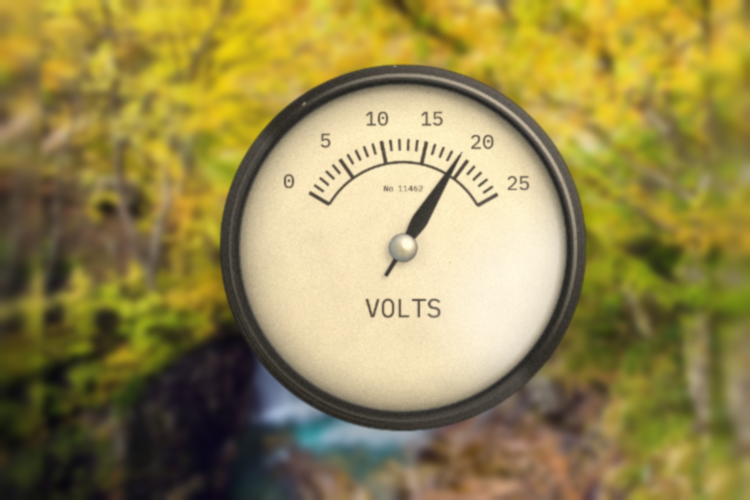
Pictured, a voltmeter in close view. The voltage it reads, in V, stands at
19 V
